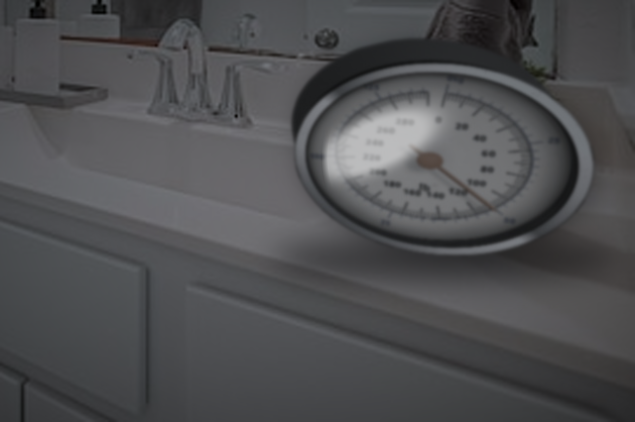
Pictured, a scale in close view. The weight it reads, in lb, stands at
110 lb
